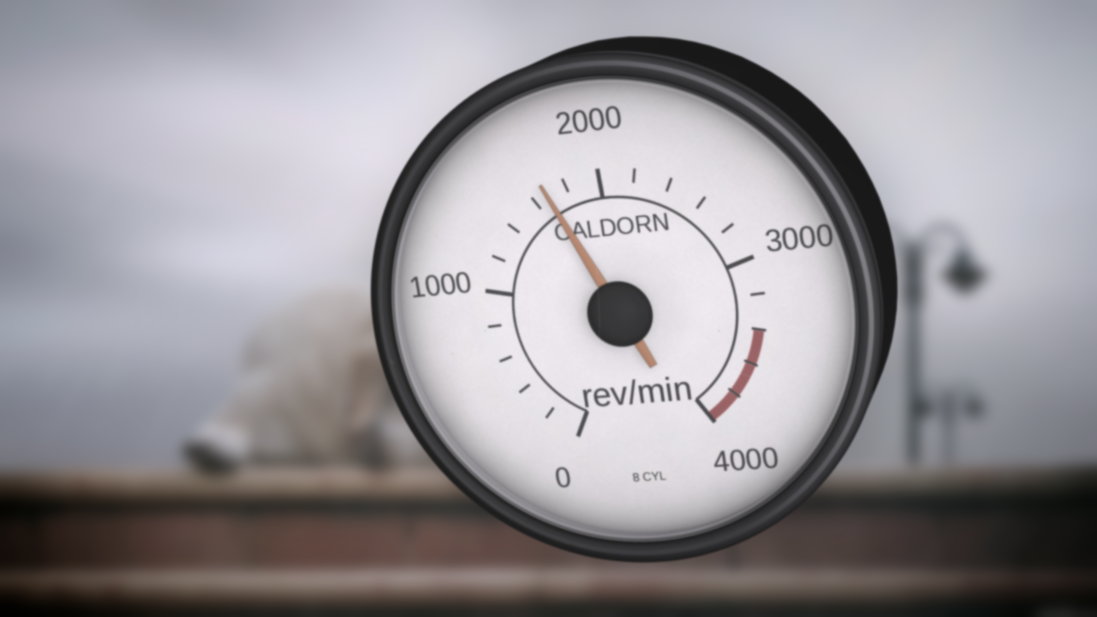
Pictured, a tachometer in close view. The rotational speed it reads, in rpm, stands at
1700 rpm
